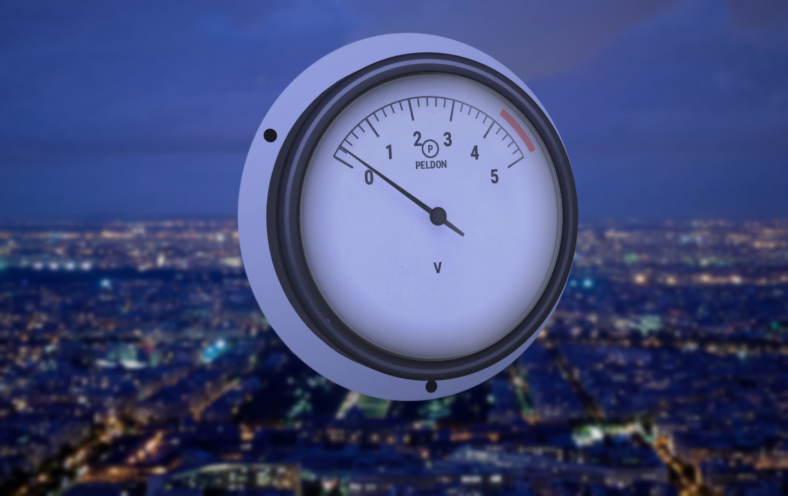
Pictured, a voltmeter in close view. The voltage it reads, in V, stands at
0.2 V
